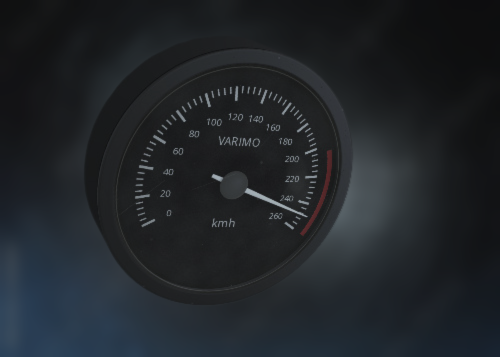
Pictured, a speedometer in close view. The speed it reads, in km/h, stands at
248 km/h
